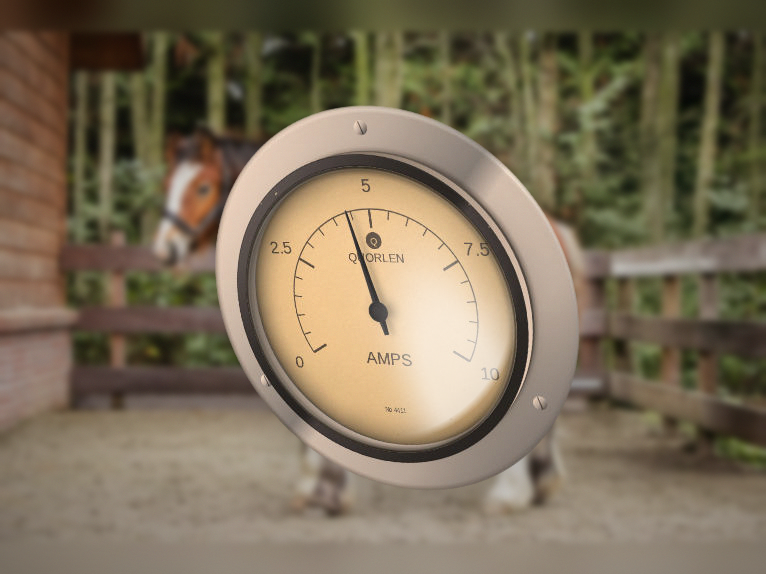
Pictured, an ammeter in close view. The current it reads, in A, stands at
4.5 A
